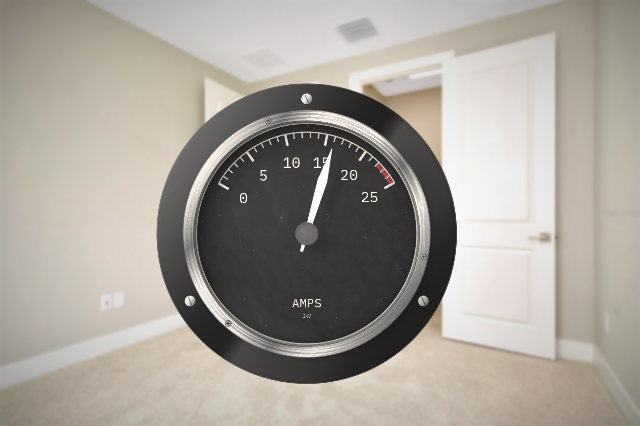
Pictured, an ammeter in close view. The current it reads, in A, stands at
16 A
